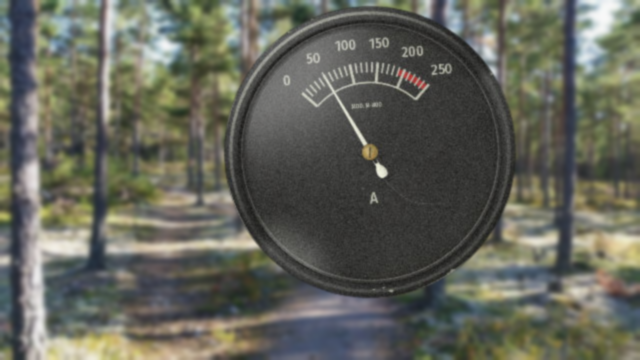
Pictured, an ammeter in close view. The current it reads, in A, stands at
50 A
